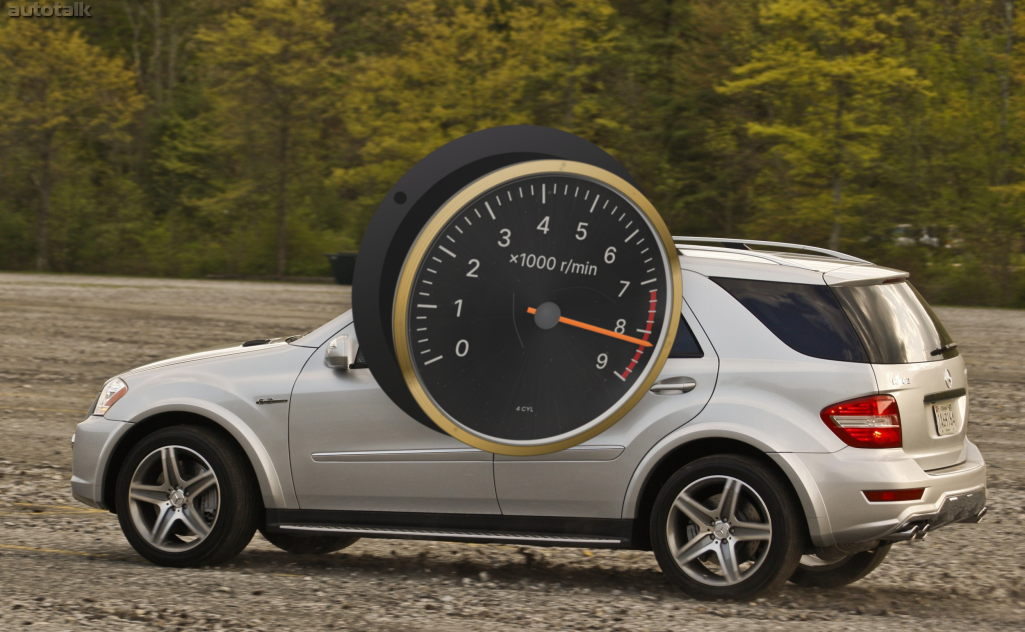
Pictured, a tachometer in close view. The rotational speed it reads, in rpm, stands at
8200 rpm
